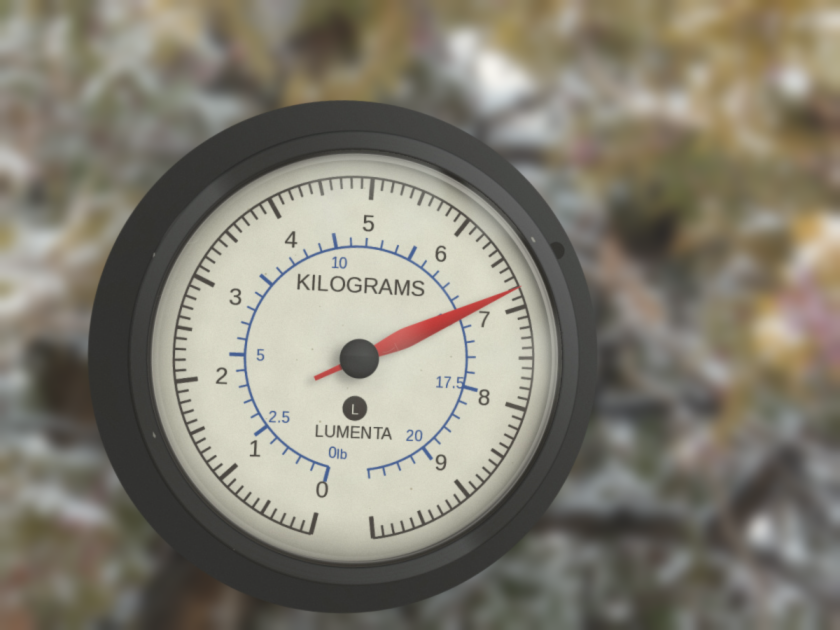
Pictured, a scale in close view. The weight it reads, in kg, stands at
6.8 kg
